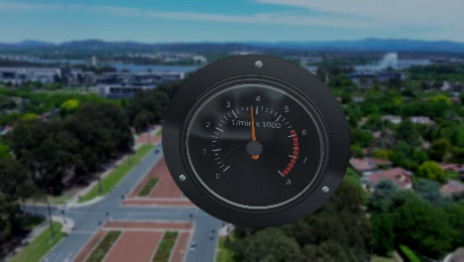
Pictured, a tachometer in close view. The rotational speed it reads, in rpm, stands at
3800 rpm
